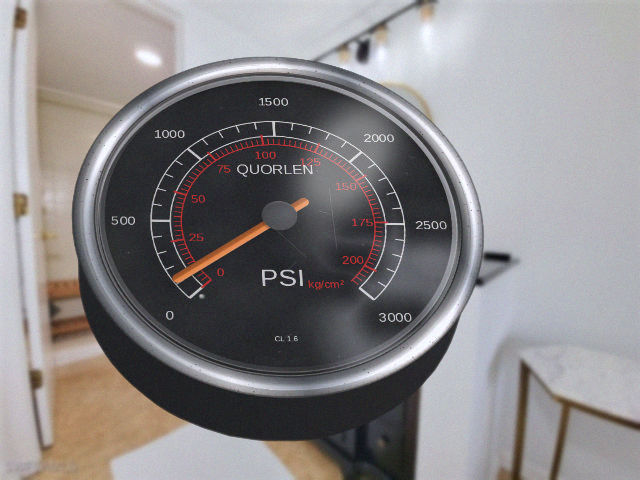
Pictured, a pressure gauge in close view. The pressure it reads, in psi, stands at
100 psi
